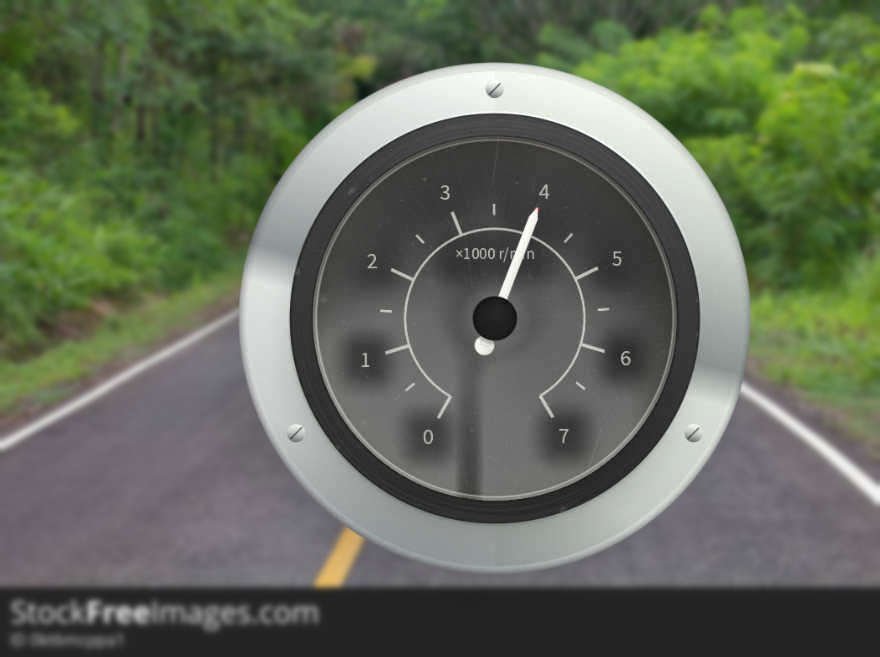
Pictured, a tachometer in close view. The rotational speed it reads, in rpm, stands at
4000 rpm
